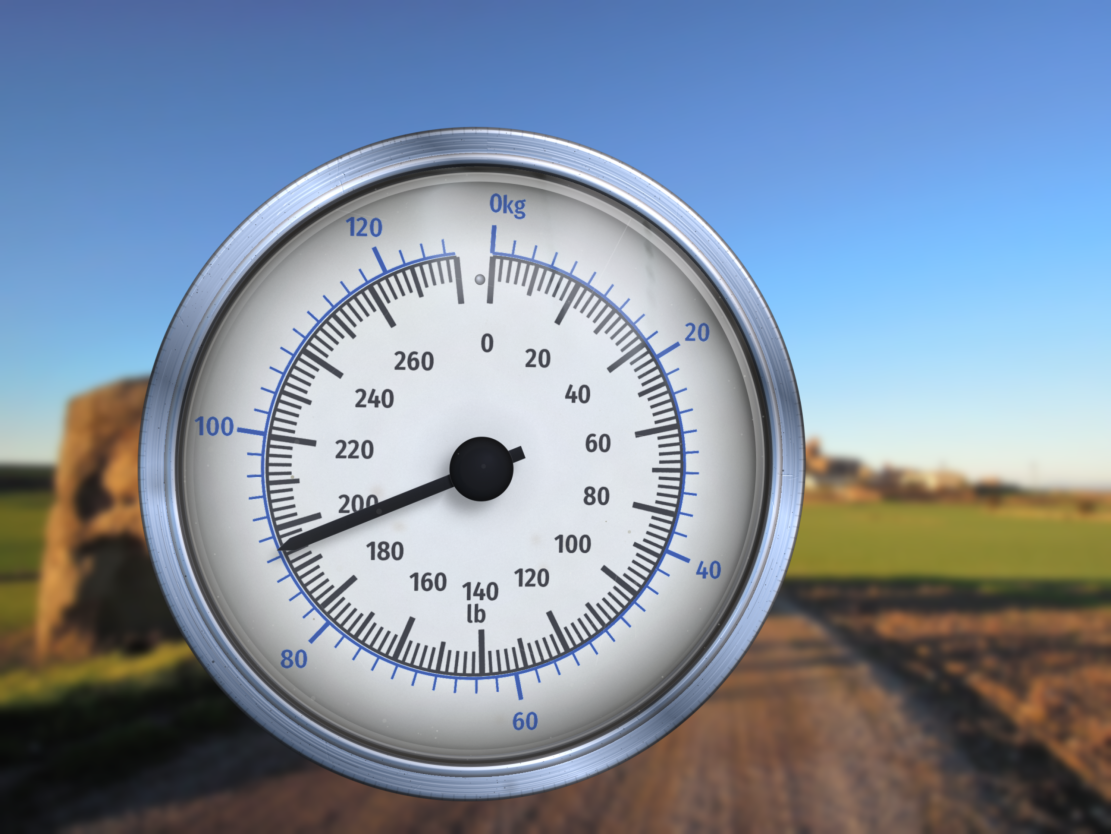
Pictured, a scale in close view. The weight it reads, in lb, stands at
196 lb
